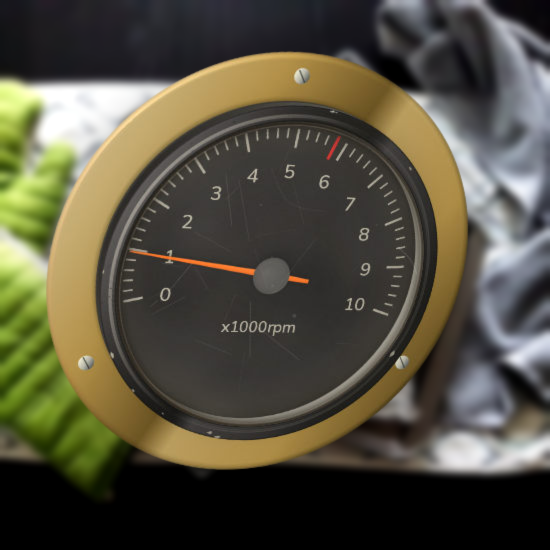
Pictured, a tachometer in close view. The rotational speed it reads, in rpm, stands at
1000 rpm
